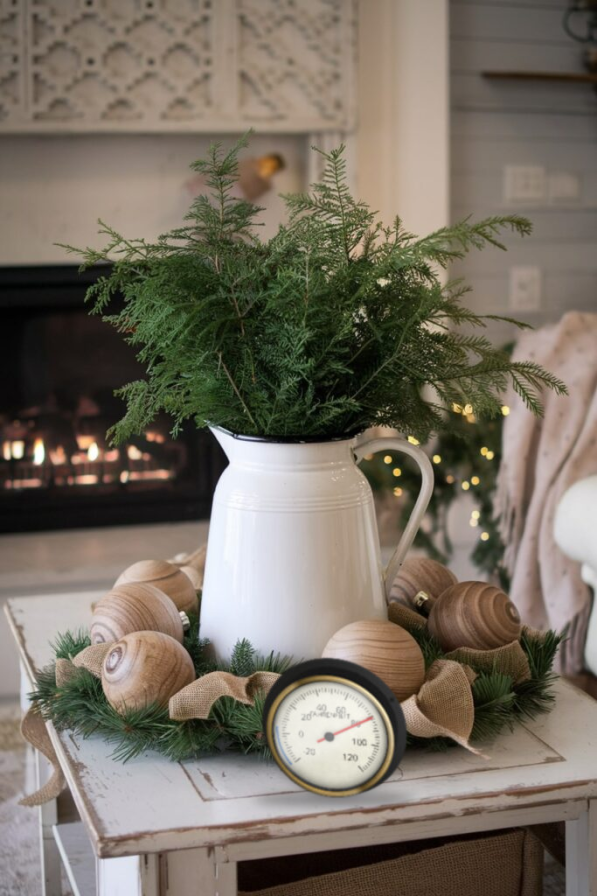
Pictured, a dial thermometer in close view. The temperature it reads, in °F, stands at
80 °F
